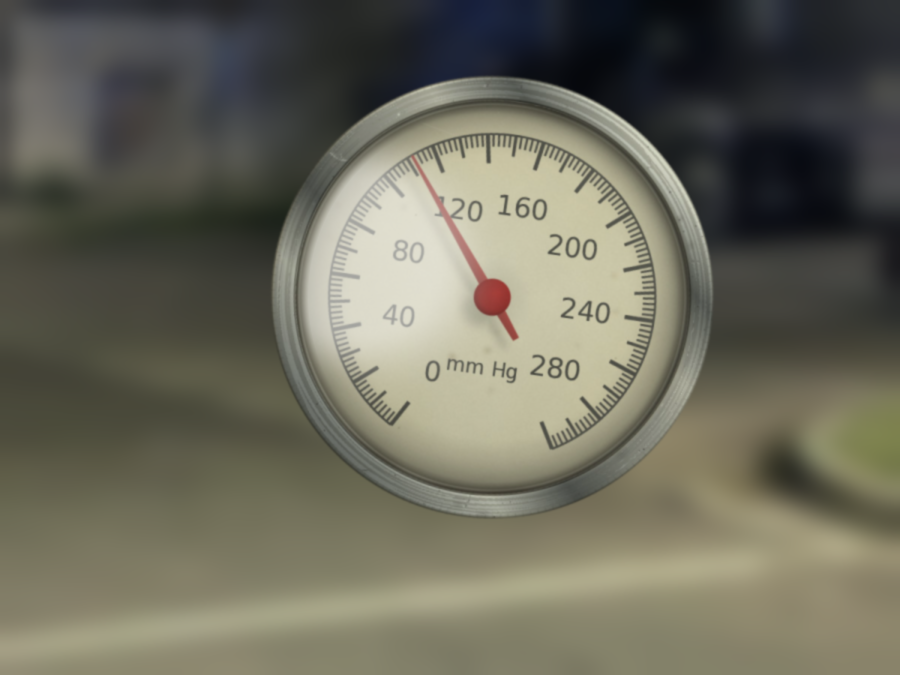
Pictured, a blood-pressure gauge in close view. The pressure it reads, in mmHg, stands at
112 mmHg
